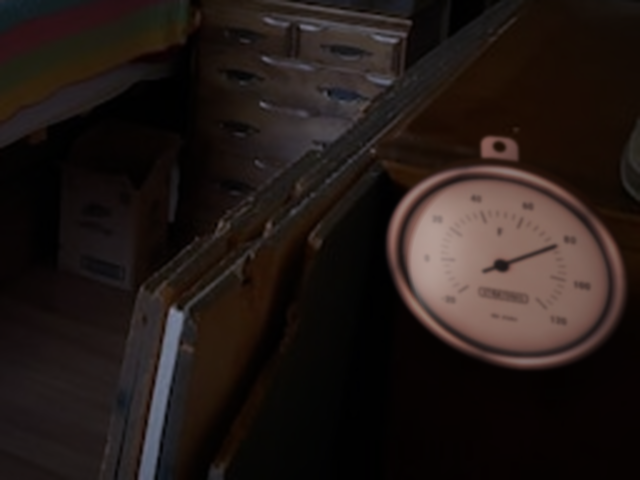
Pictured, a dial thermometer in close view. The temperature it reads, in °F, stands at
80 °F
